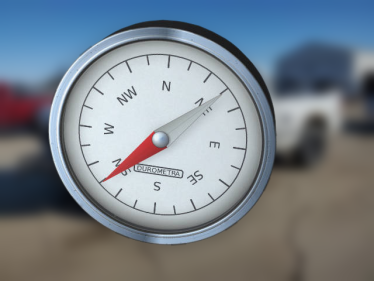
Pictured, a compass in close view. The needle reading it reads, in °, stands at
225 °
